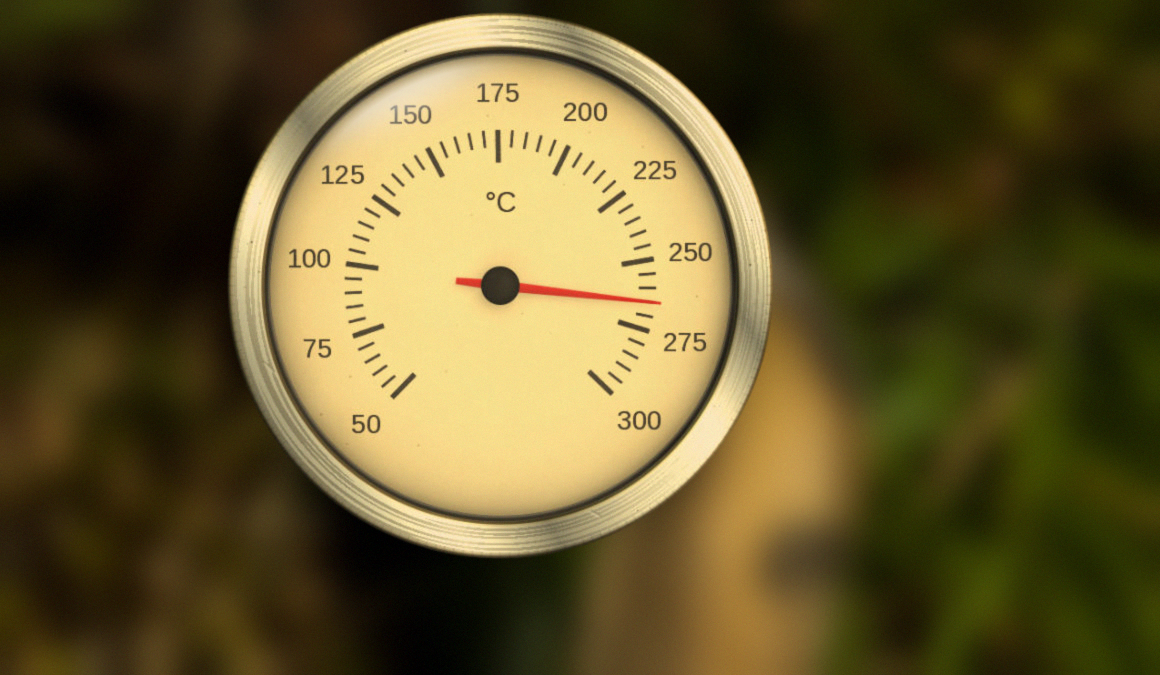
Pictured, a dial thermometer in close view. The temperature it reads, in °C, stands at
265 °C
